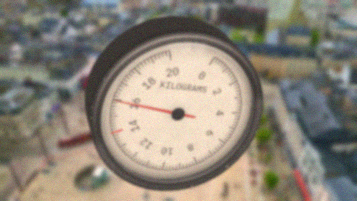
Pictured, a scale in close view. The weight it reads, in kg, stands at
16 kg
